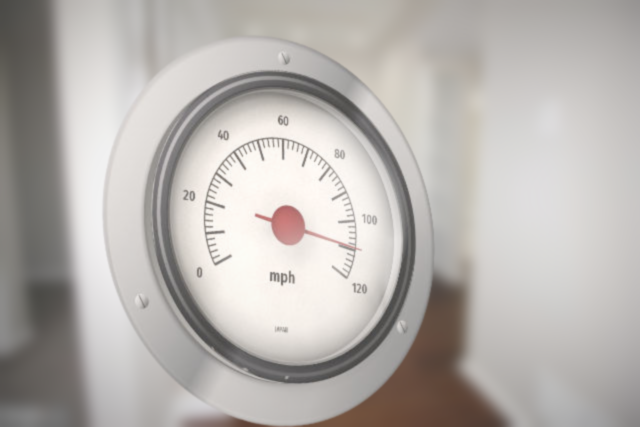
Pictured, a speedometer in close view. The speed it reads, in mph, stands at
110 mph
